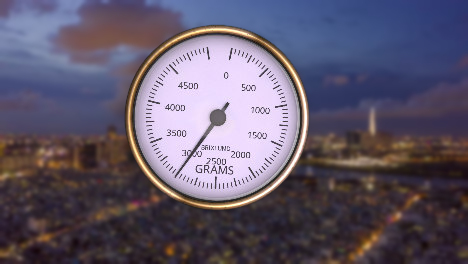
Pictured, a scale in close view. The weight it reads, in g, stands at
3000 g
